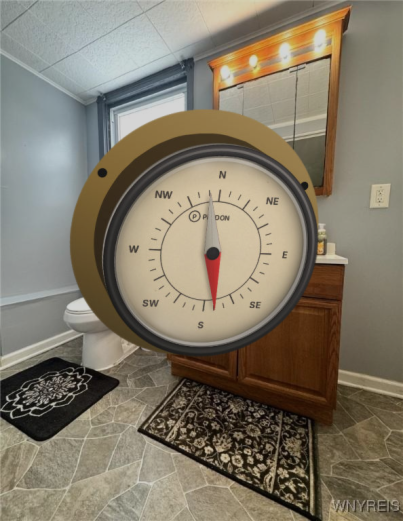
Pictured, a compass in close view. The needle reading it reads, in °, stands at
170 °
